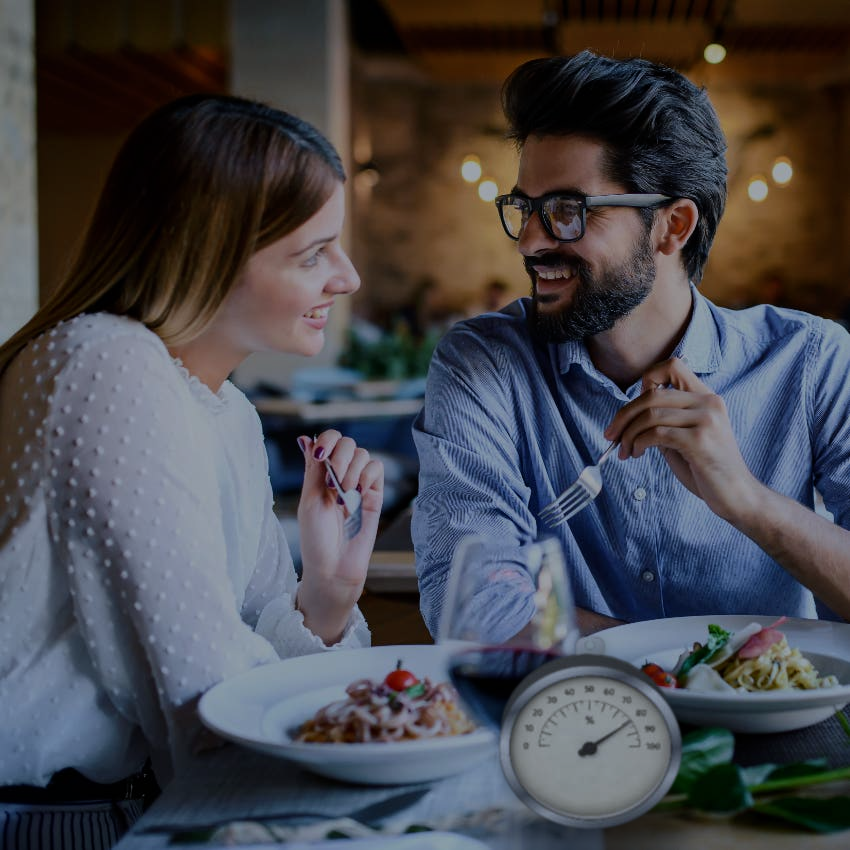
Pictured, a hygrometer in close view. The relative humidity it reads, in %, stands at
80 %
